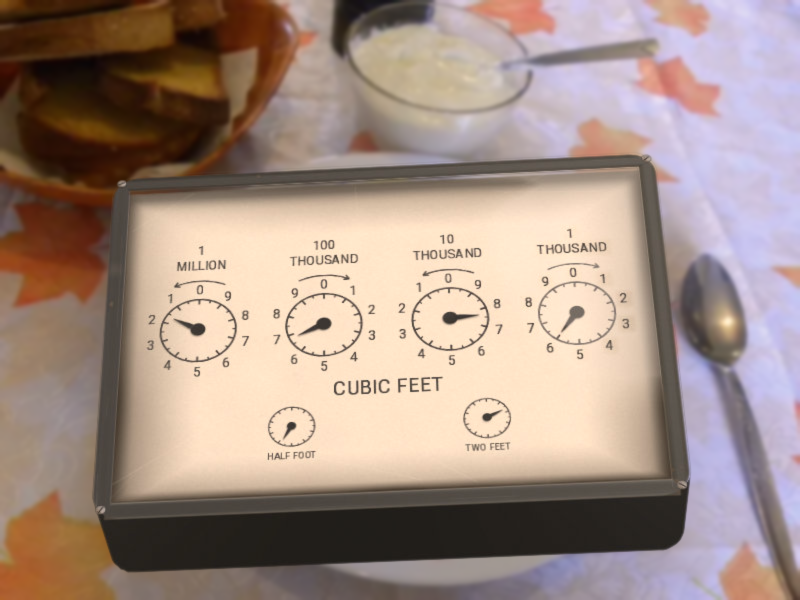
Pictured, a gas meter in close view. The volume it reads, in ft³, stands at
167600 ft³
